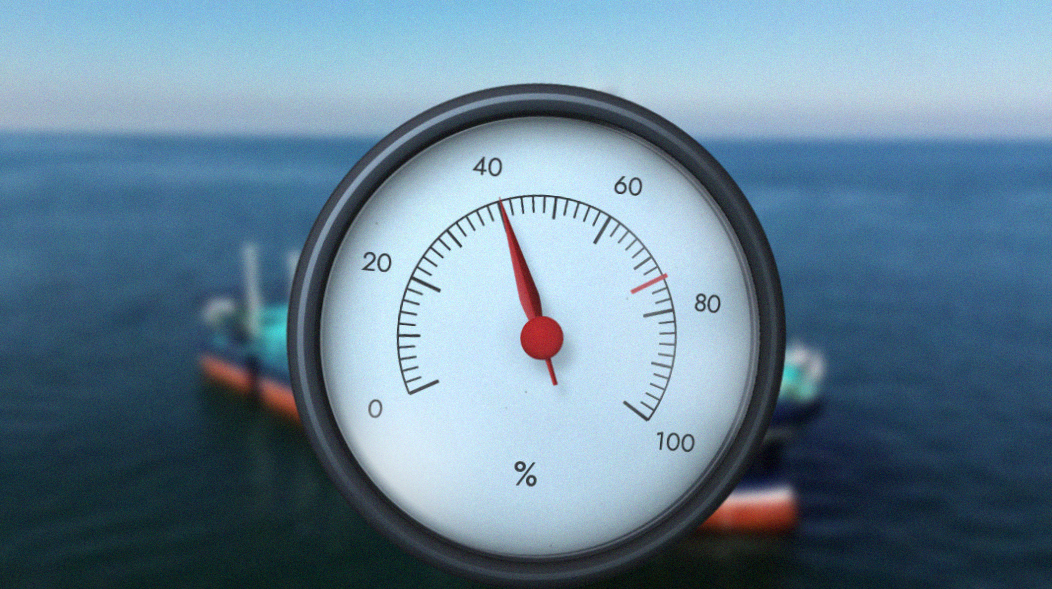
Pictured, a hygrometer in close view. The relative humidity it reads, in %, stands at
40 %
